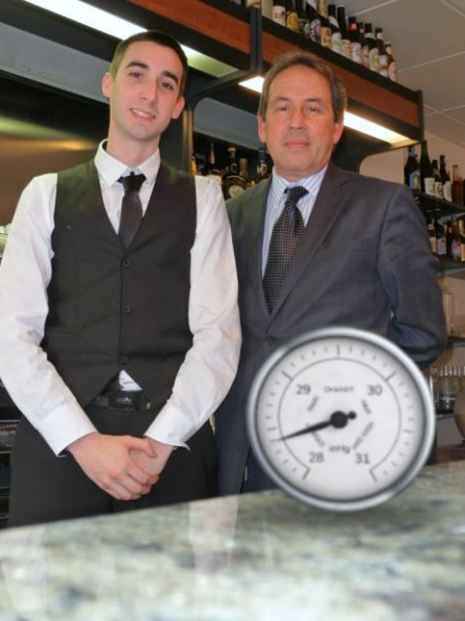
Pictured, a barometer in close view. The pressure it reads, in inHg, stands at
28.4 inHg
